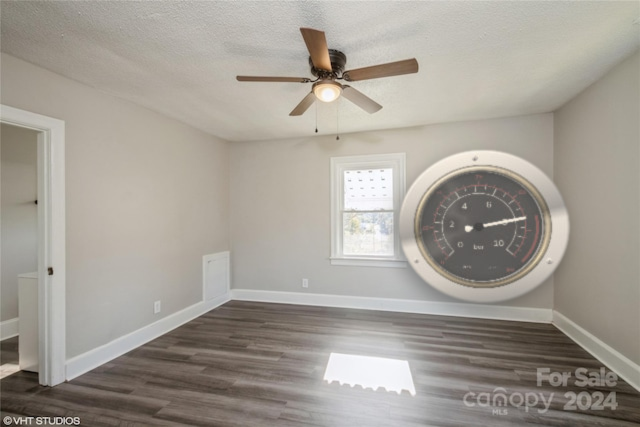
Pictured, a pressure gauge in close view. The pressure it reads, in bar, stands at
8 bar
